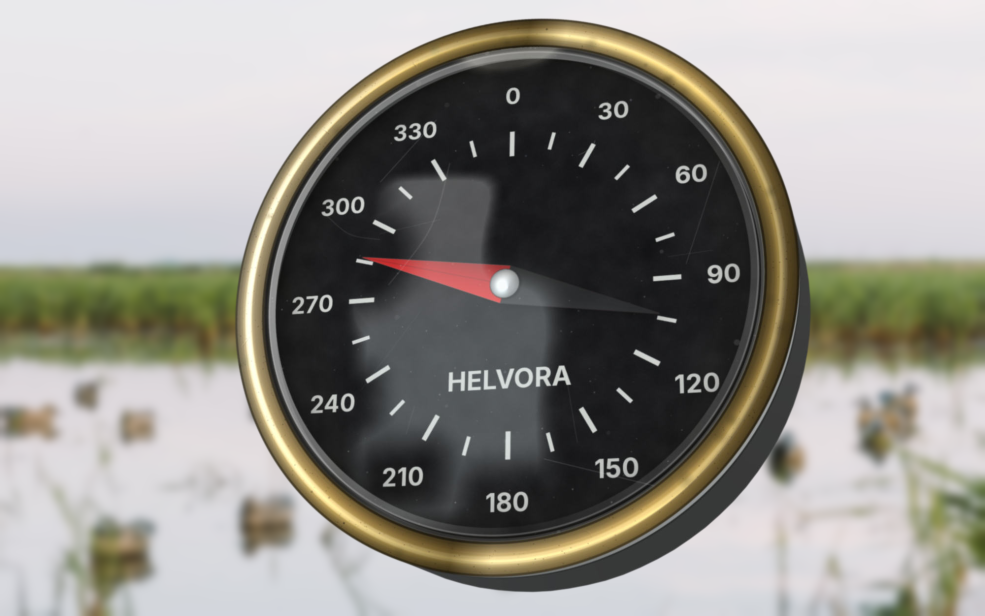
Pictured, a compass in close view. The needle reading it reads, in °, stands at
285 °
